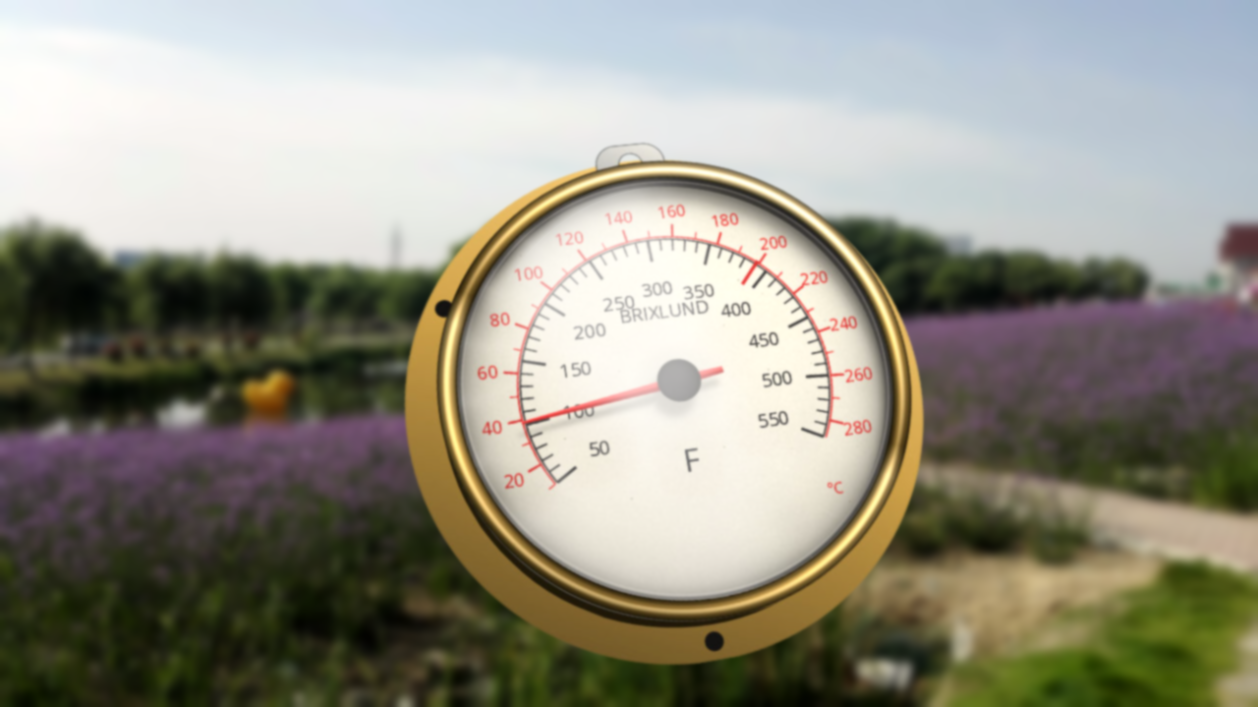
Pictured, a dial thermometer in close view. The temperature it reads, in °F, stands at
100 °F
